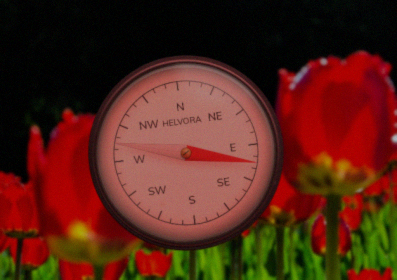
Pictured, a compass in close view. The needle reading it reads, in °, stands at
105 °
